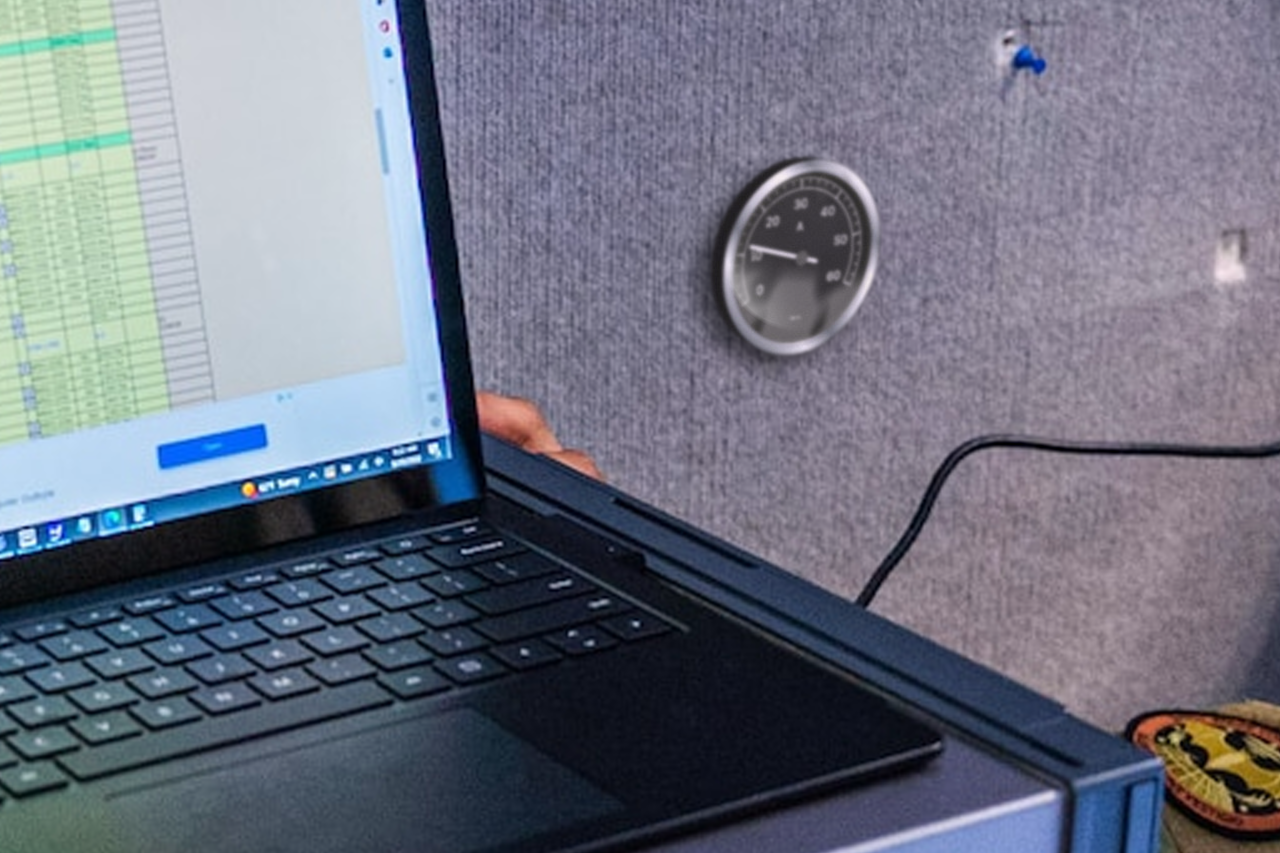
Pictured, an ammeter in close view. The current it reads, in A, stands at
12 A
